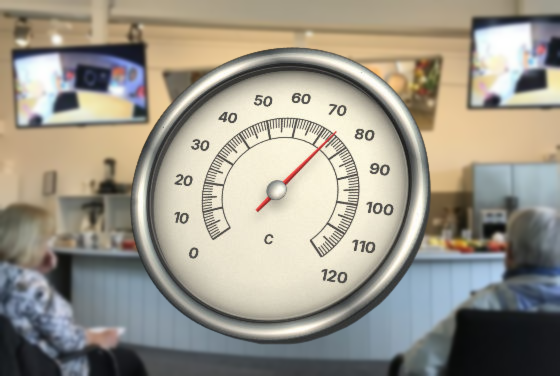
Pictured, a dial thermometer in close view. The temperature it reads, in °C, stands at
75 °C
